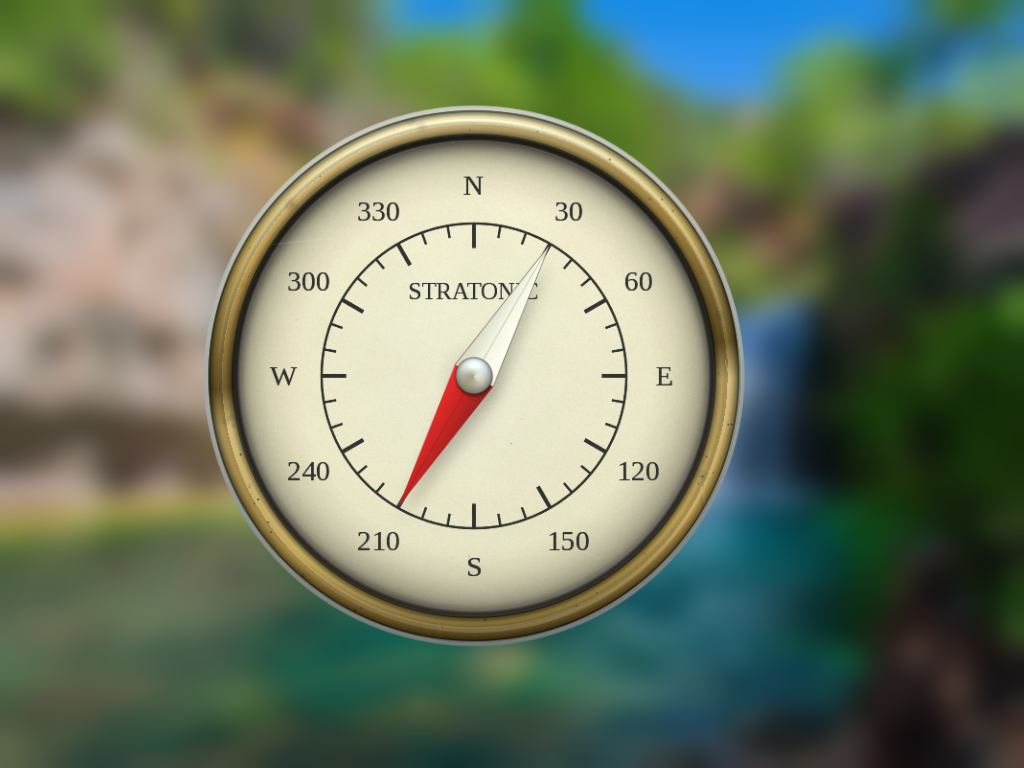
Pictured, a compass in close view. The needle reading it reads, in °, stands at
210 °
